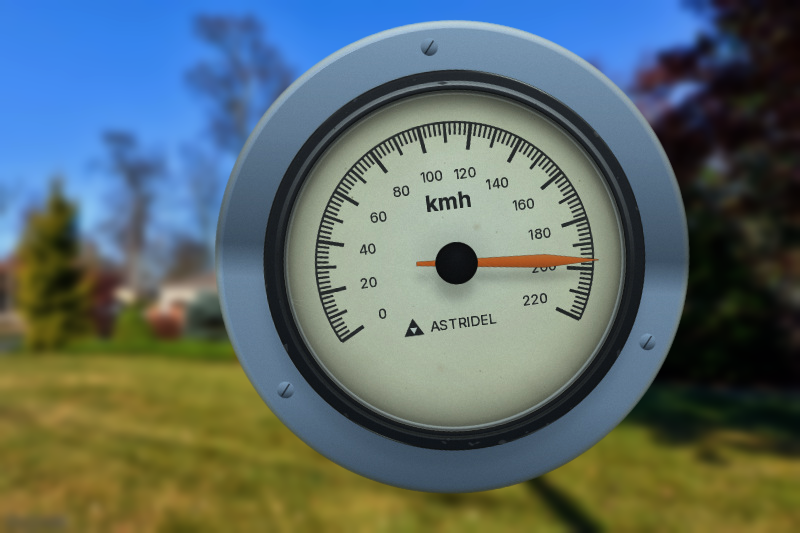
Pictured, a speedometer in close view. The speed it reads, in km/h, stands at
196 km/h
